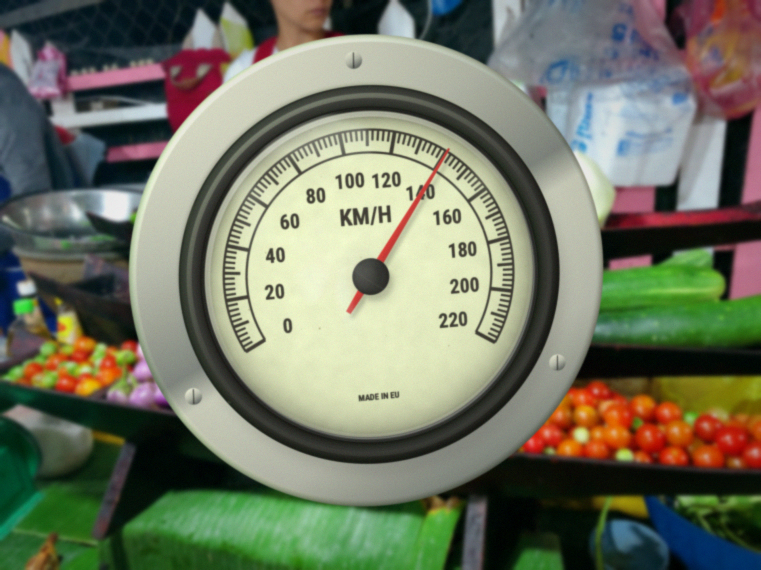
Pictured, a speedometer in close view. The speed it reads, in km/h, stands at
140 km/h
